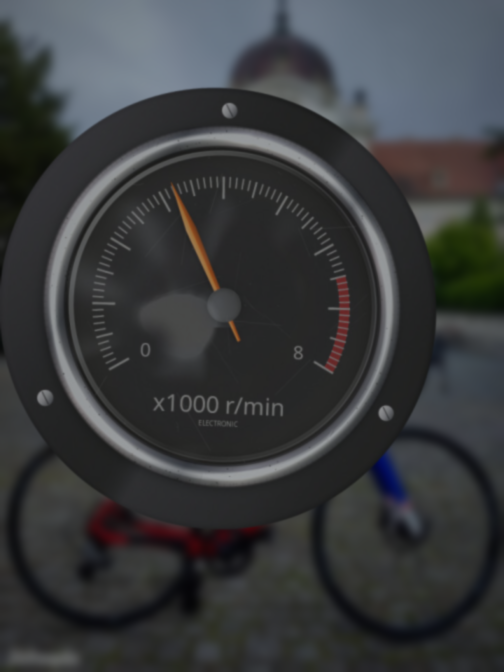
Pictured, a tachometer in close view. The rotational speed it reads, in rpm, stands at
3200 rpm
